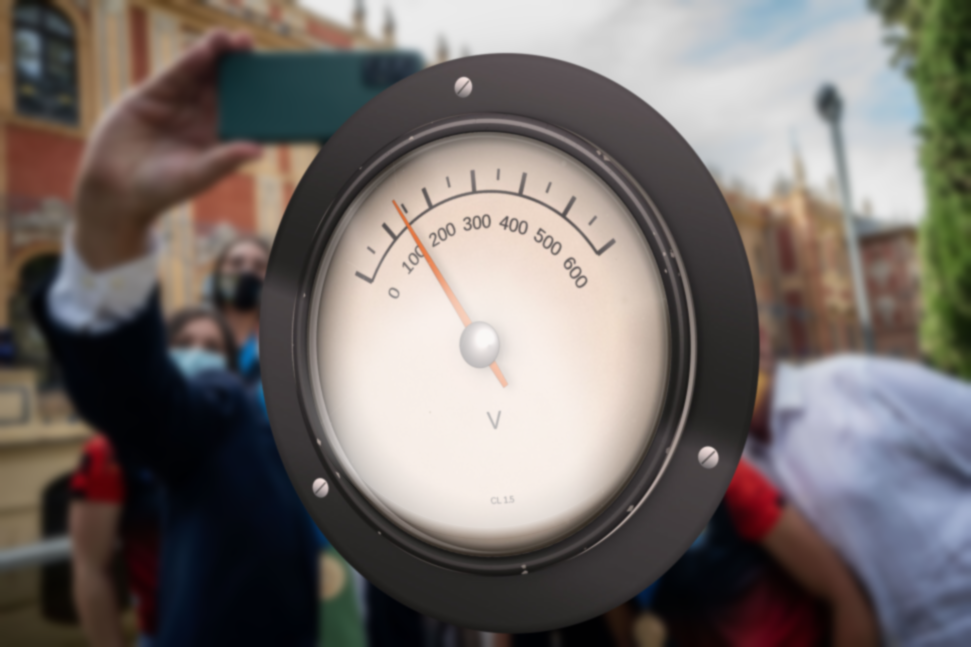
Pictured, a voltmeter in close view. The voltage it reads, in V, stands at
150 V
